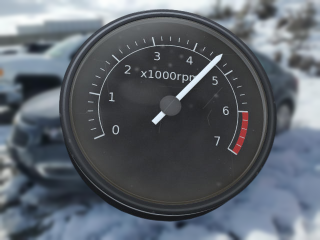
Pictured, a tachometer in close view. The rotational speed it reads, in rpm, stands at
4600 rpm
